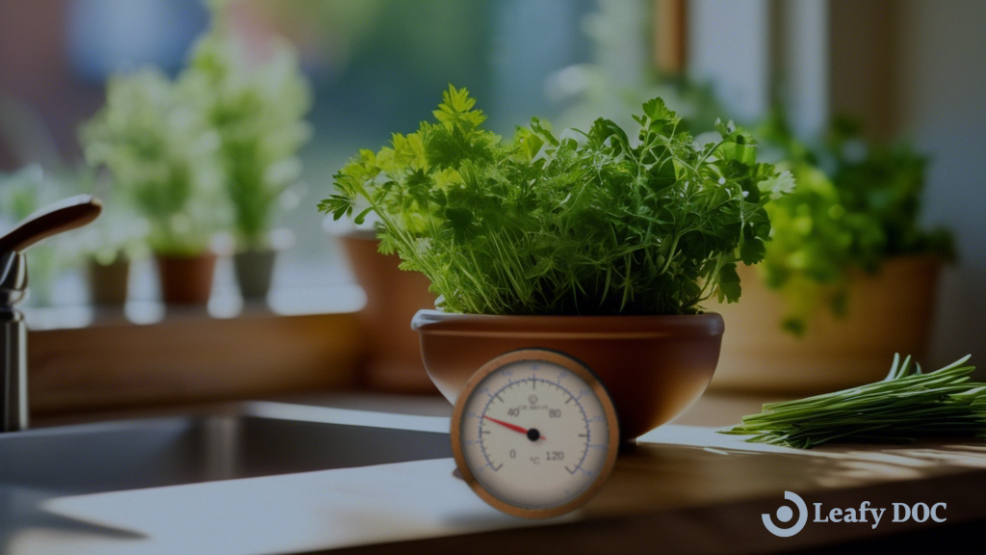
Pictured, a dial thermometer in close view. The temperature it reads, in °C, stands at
28 °C
